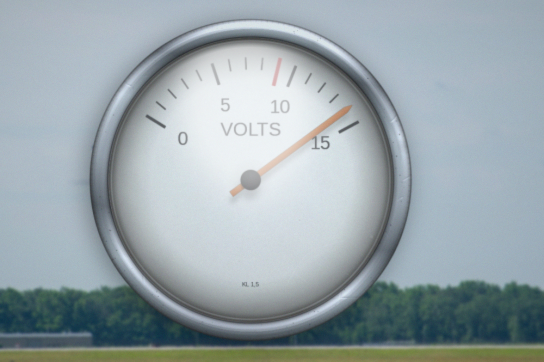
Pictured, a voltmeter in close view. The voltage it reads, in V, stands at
14 V
